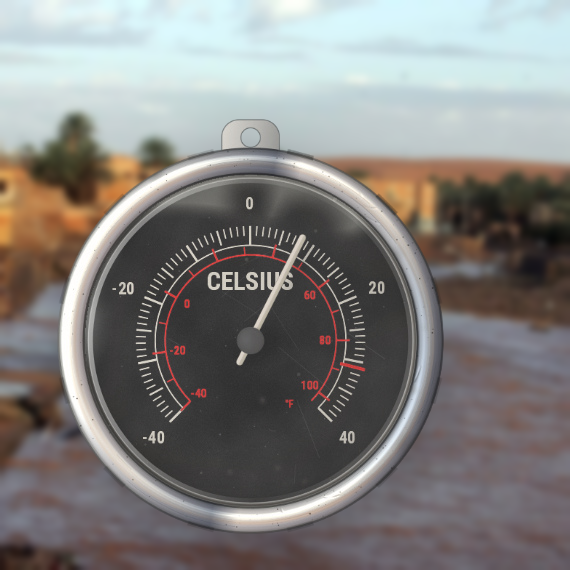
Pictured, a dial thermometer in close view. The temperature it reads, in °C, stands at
8 °C
